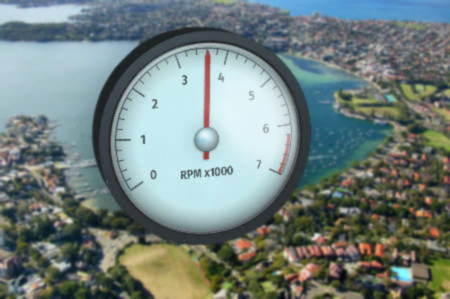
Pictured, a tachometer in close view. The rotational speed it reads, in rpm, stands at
3600 rpm
